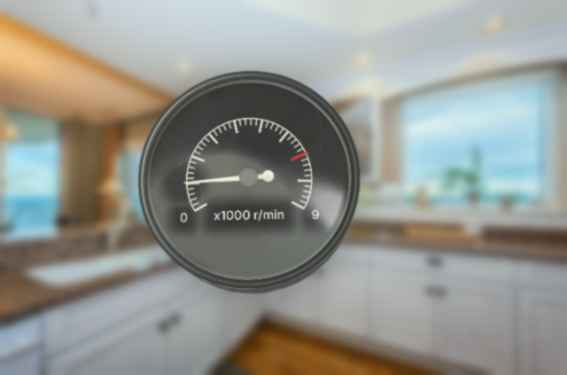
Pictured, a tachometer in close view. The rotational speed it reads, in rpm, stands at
1000 rpm
